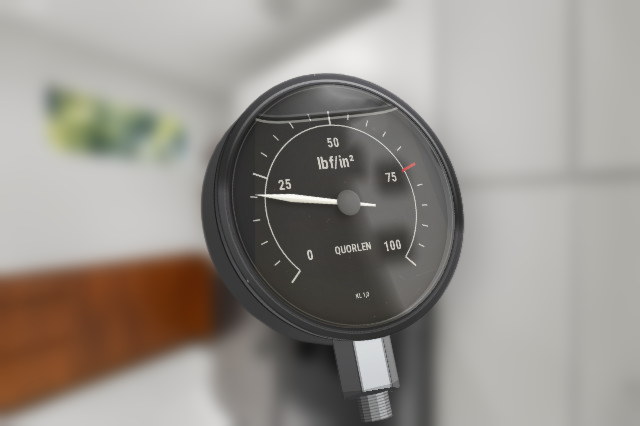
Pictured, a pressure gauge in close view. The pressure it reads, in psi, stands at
20 psi
